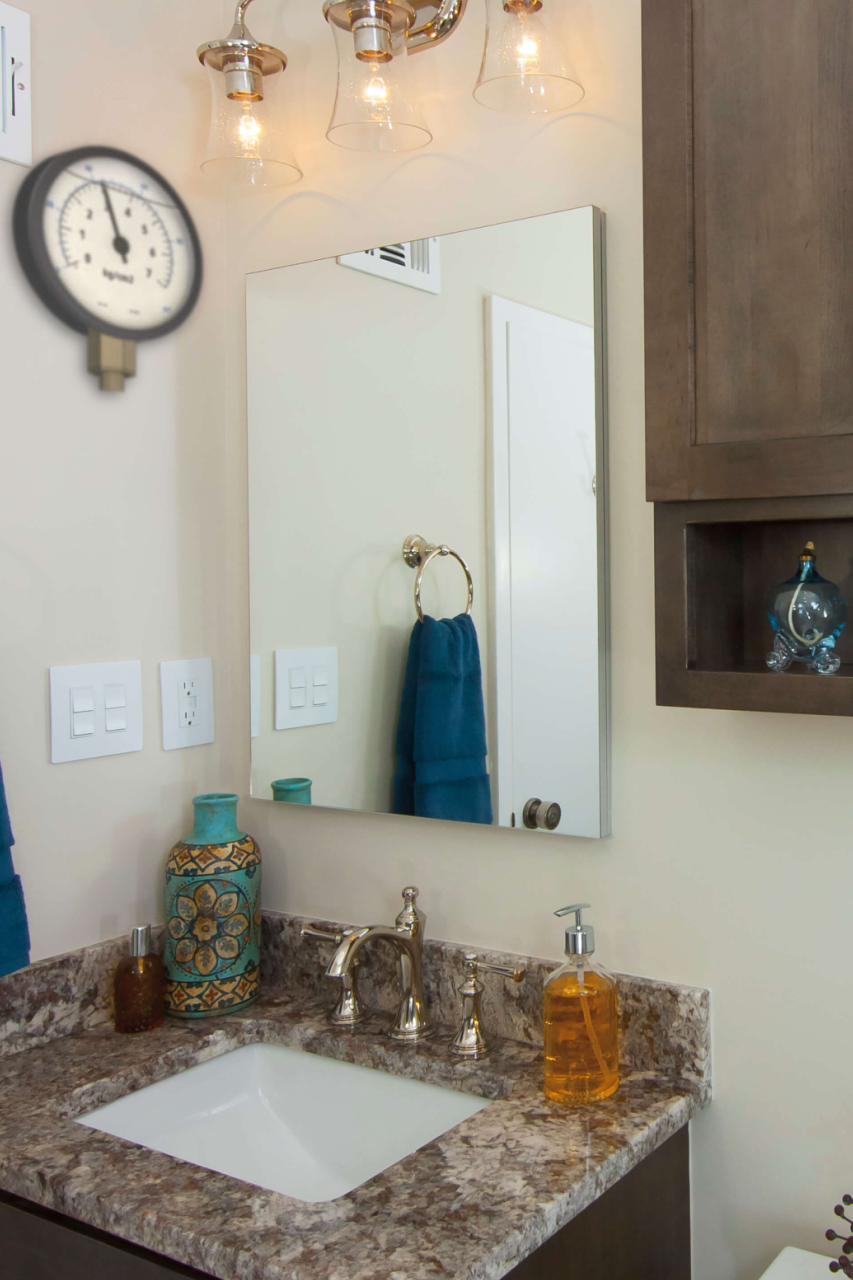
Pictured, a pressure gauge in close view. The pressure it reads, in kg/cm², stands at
3 kg/cm²
